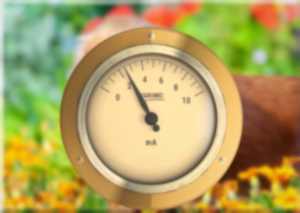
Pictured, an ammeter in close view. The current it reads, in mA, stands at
2.5 mA
